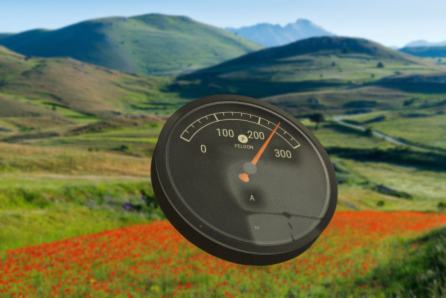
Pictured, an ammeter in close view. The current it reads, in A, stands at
240 A
